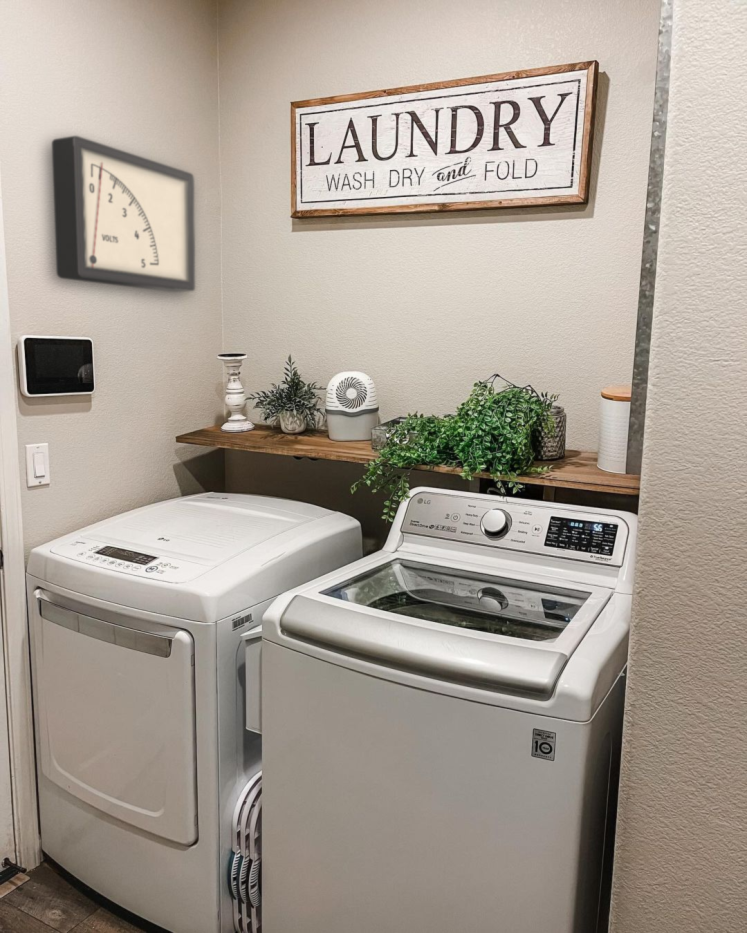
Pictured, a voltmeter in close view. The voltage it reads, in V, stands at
1 V
